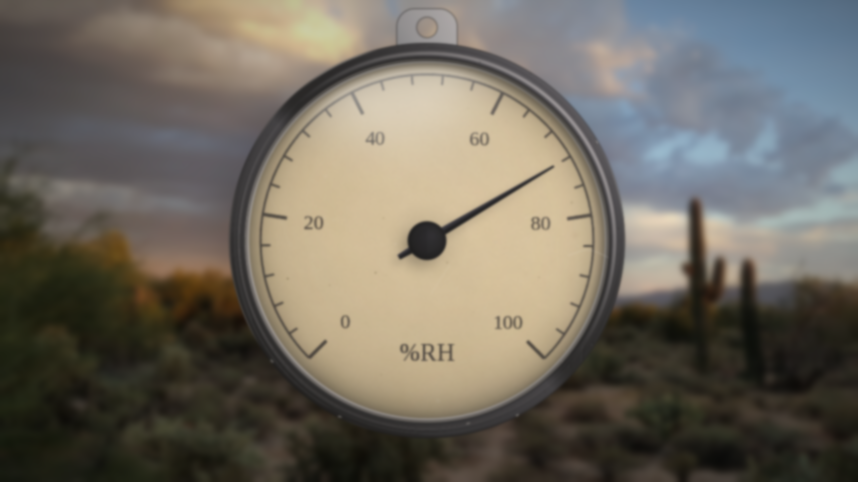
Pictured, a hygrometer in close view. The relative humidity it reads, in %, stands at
72 %
